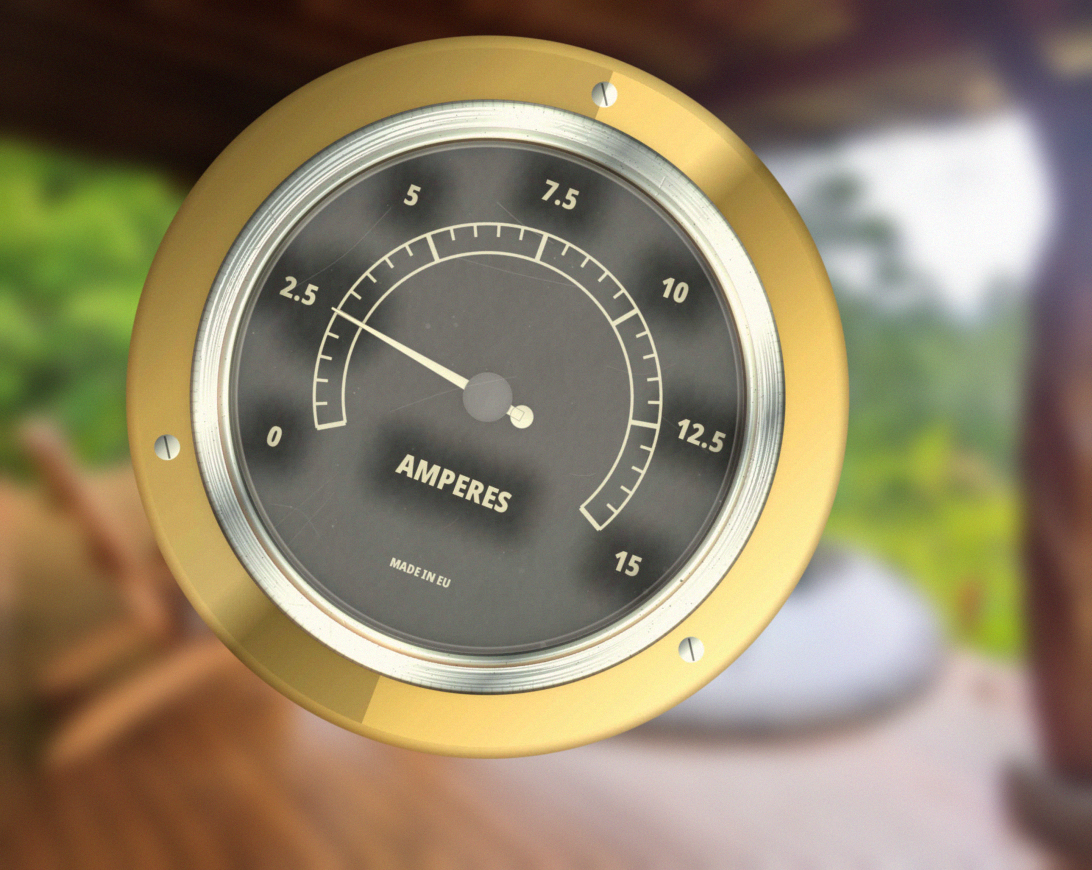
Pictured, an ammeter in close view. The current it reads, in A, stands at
2.5 A
